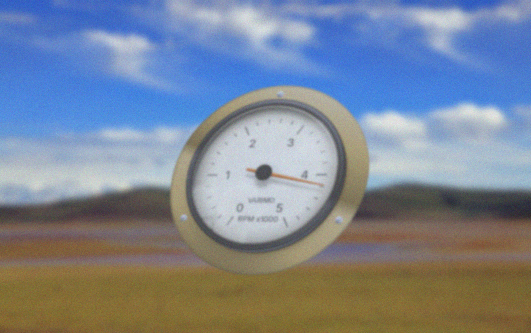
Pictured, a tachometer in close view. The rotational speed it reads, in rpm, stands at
4200 rpm
